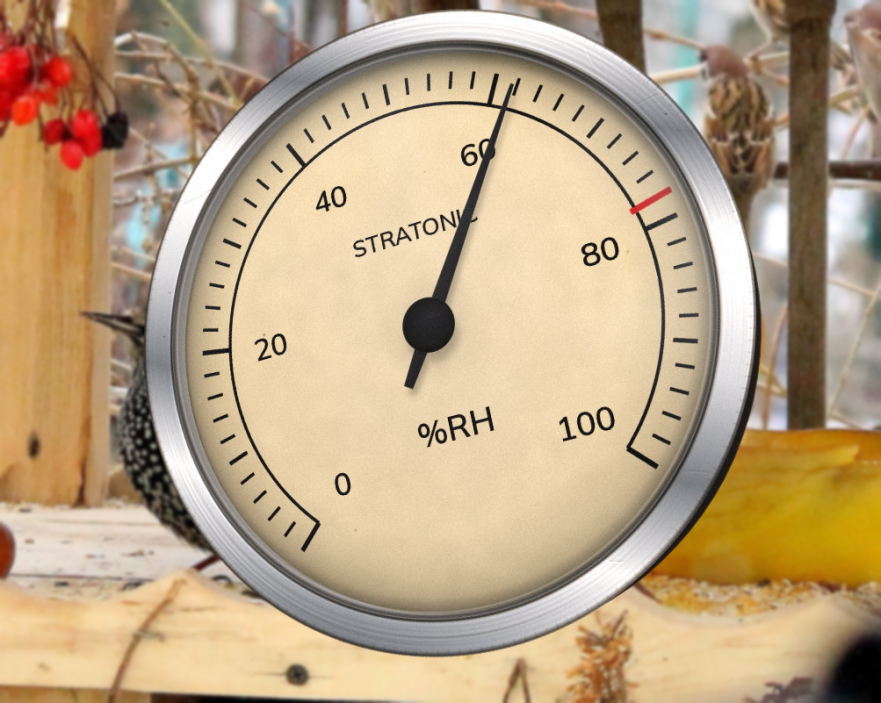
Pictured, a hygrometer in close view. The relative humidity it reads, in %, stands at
62 %
